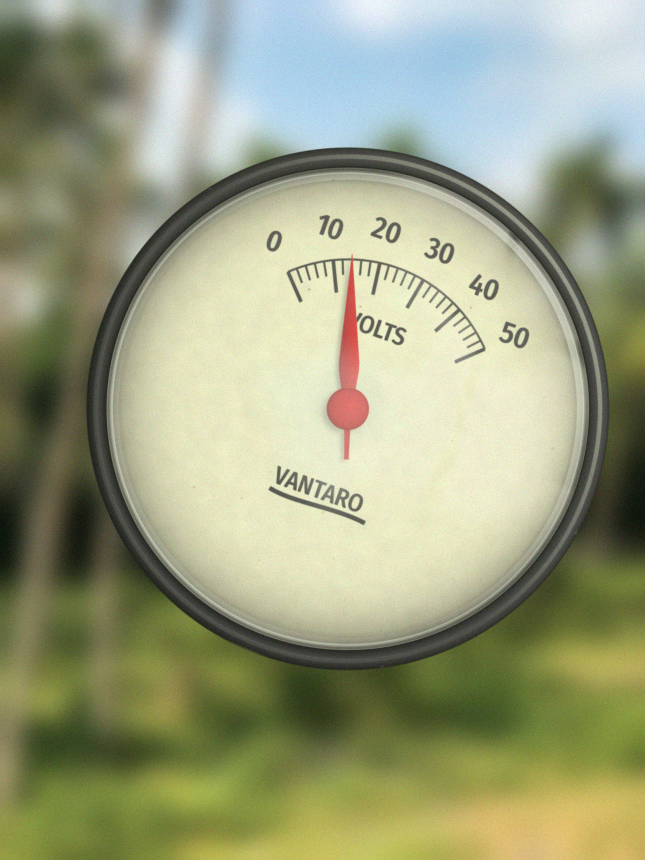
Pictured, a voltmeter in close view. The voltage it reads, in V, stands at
14 V
